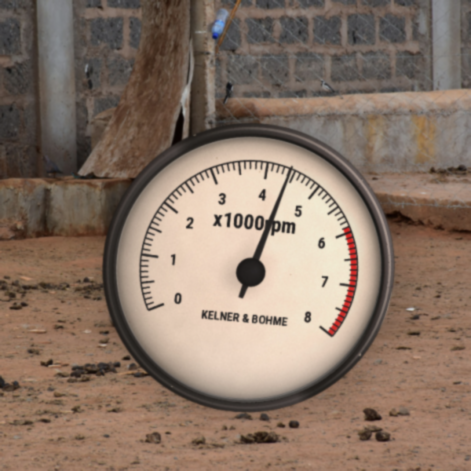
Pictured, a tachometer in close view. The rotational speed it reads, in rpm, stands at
4400 rpm
